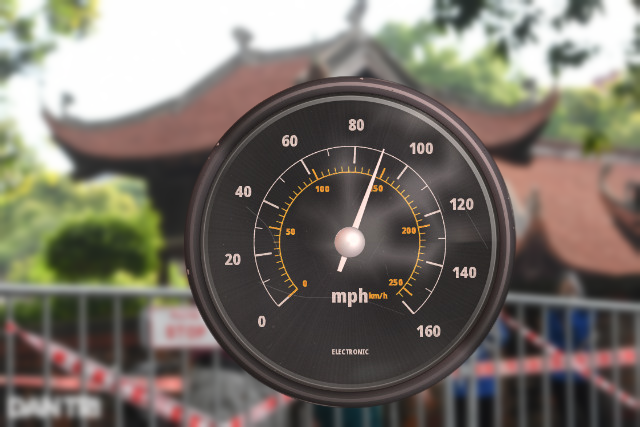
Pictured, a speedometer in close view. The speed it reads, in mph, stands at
90 mph
